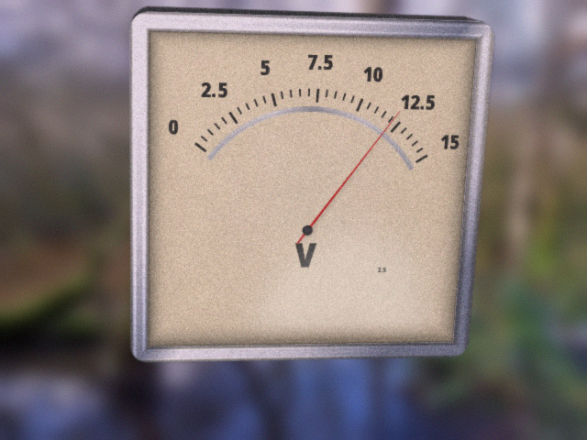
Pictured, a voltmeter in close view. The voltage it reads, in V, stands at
12 V
